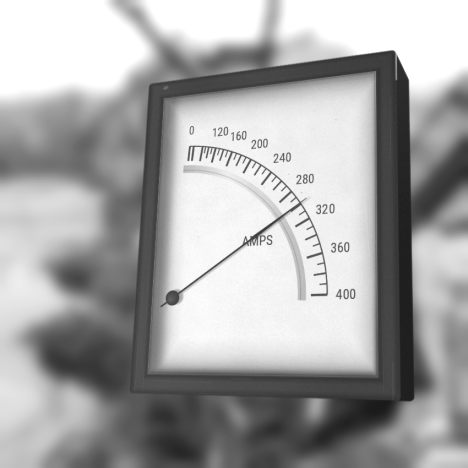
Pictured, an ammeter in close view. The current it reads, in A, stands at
300 A
